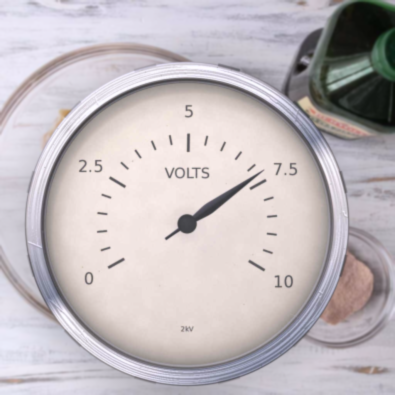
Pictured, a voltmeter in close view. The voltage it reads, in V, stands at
7.25 V
